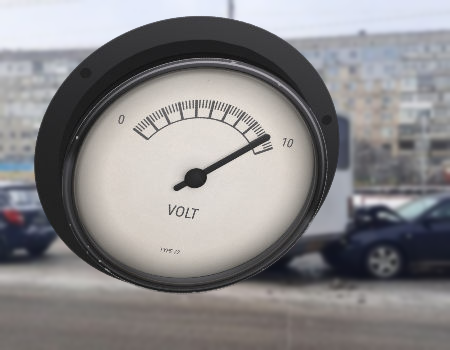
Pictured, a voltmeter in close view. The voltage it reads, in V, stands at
9 V
